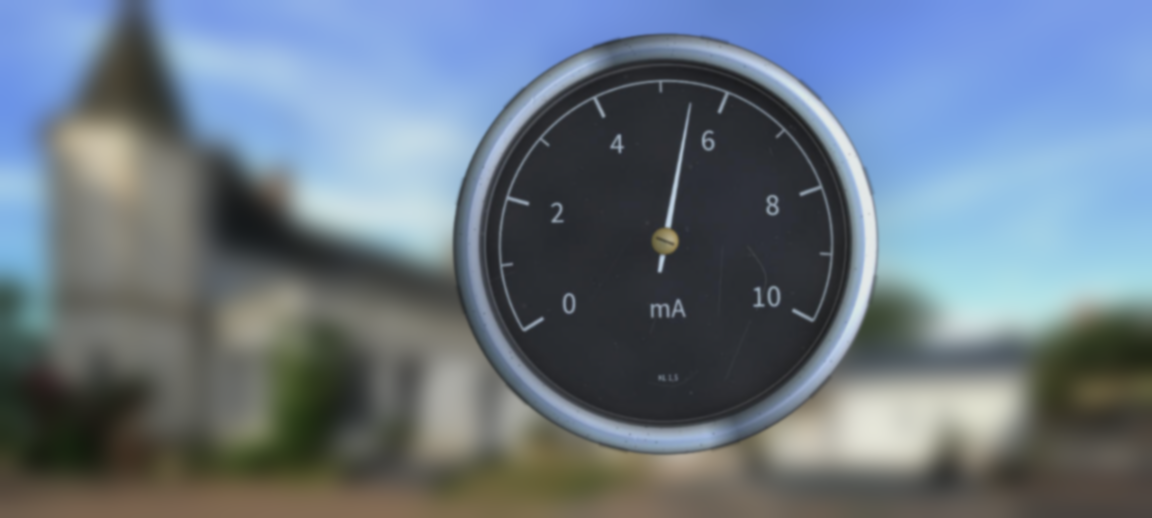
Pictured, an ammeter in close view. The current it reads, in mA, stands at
5.5 mA
